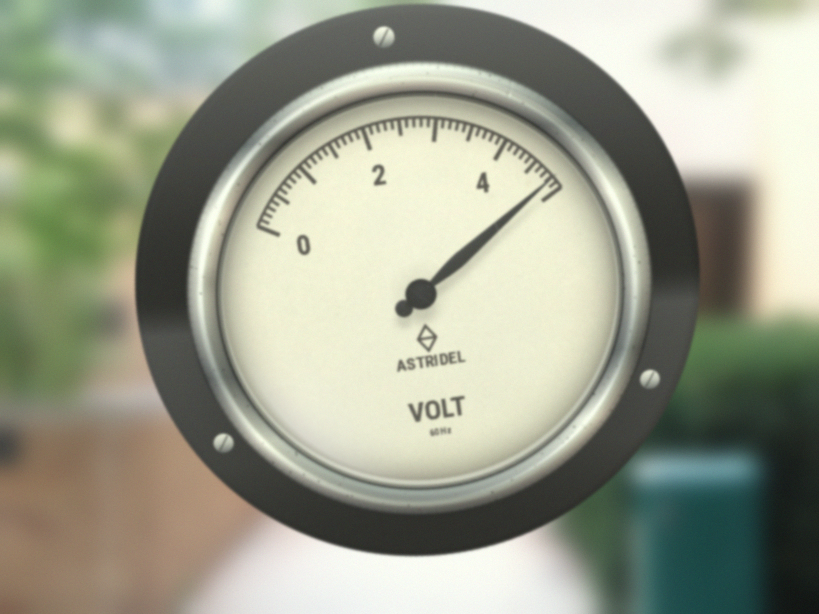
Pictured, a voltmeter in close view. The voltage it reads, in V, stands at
4.8 V
